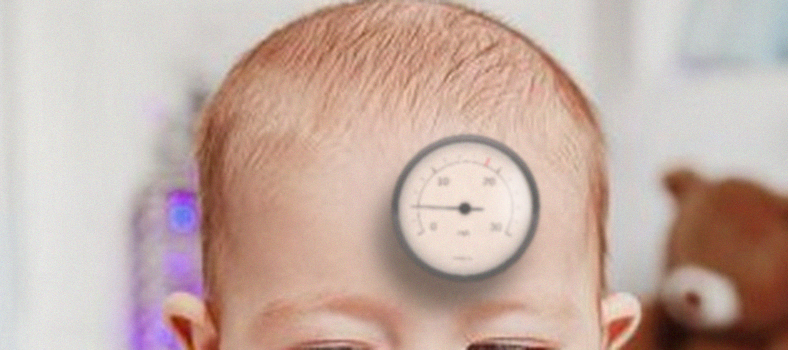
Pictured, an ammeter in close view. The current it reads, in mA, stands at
4 mA
